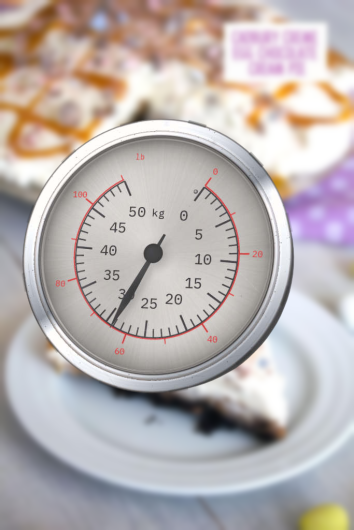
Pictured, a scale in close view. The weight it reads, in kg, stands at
29 kg
